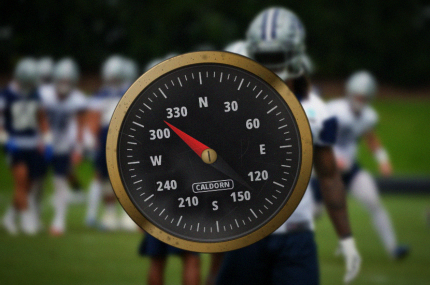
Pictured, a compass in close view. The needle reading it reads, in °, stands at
315 °
